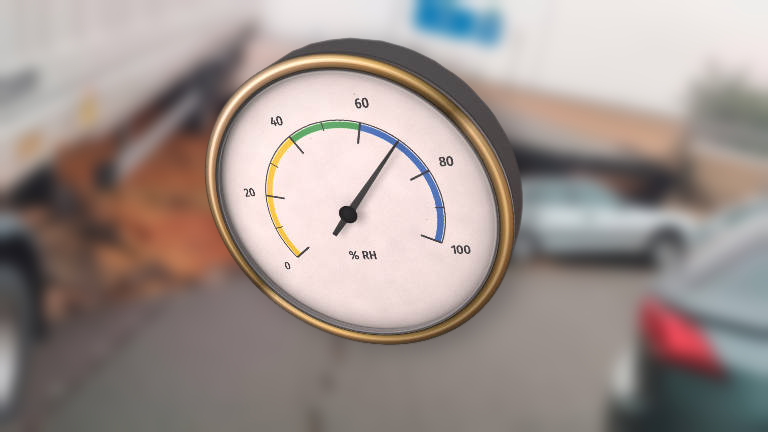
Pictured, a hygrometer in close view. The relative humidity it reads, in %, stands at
70 %
